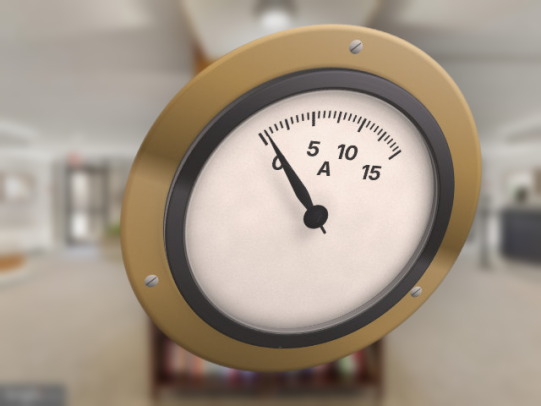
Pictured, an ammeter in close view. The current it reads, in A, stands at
0.5 A
